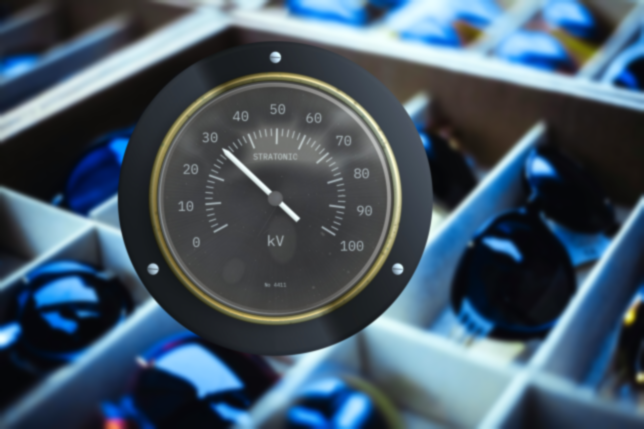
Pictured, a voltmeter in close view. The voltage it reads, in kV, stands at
30 kV
